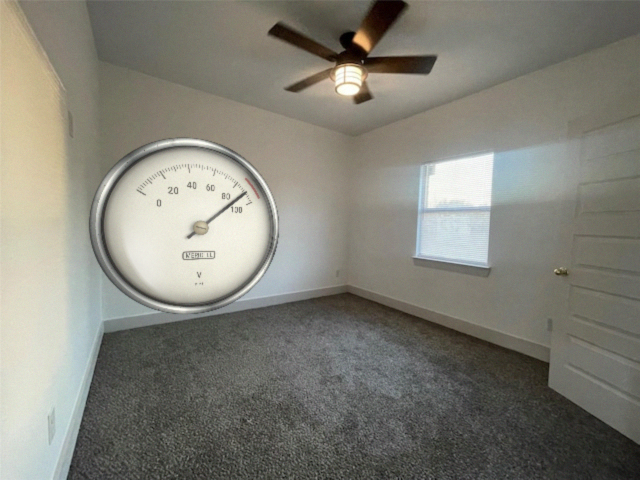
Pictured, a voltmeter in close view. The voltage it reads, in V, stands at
90 V
